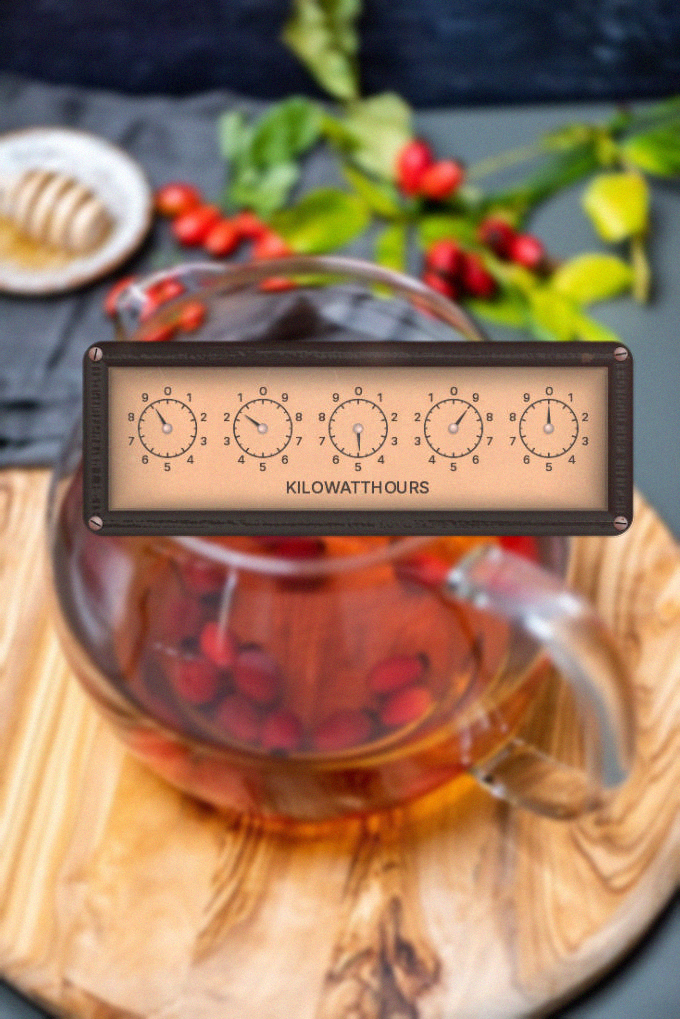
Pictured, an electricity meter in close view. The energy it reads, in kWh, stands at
91490 kWh
